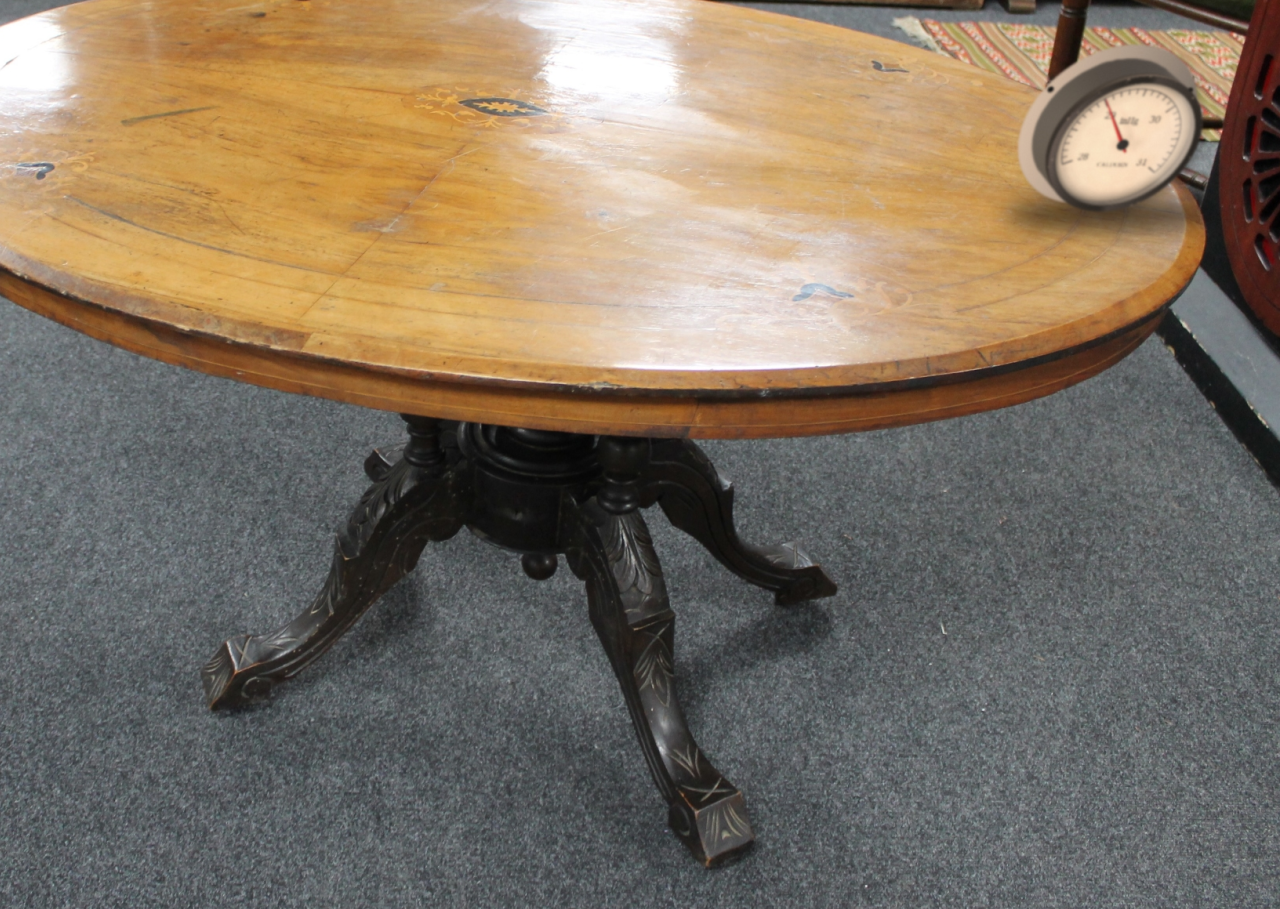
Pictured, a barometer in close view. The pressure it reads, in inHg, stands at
29 inHg
